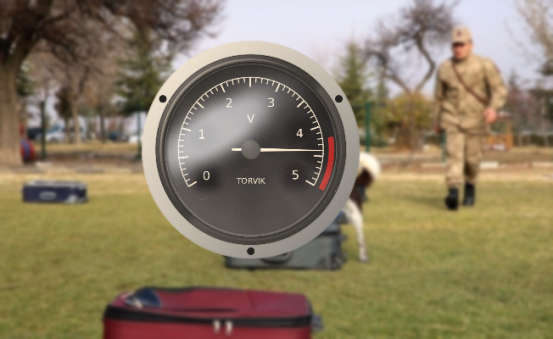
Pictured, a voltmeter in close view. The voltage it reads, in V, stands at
4.4 V
